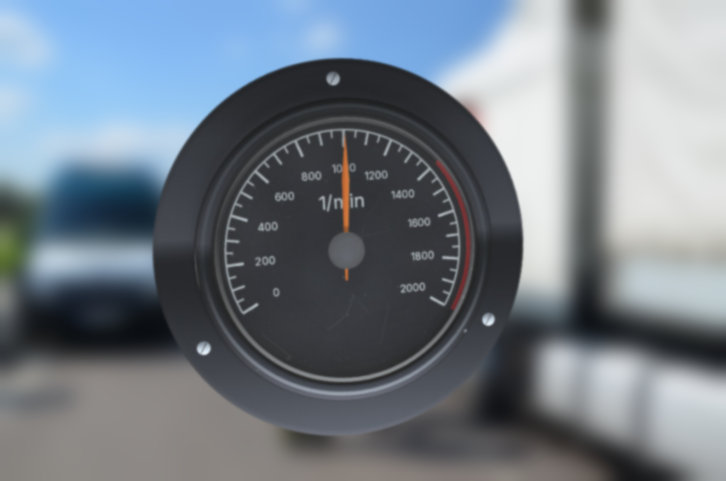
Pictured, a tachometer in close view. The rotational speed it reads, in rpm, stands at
1000 rpm
